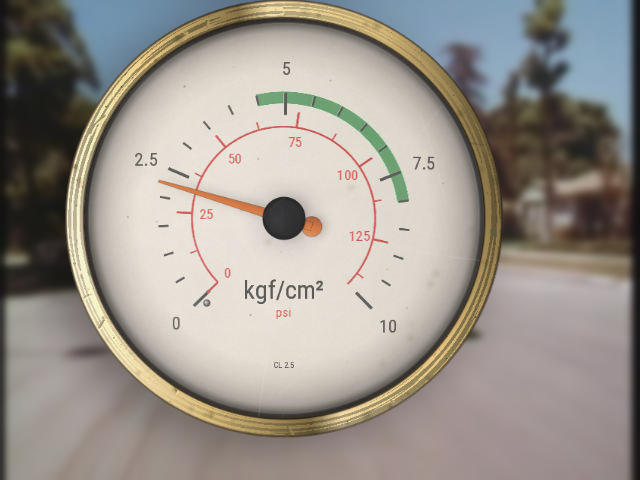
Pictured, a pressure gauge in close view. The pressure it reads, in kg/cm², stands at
2.25 kg/cm²
